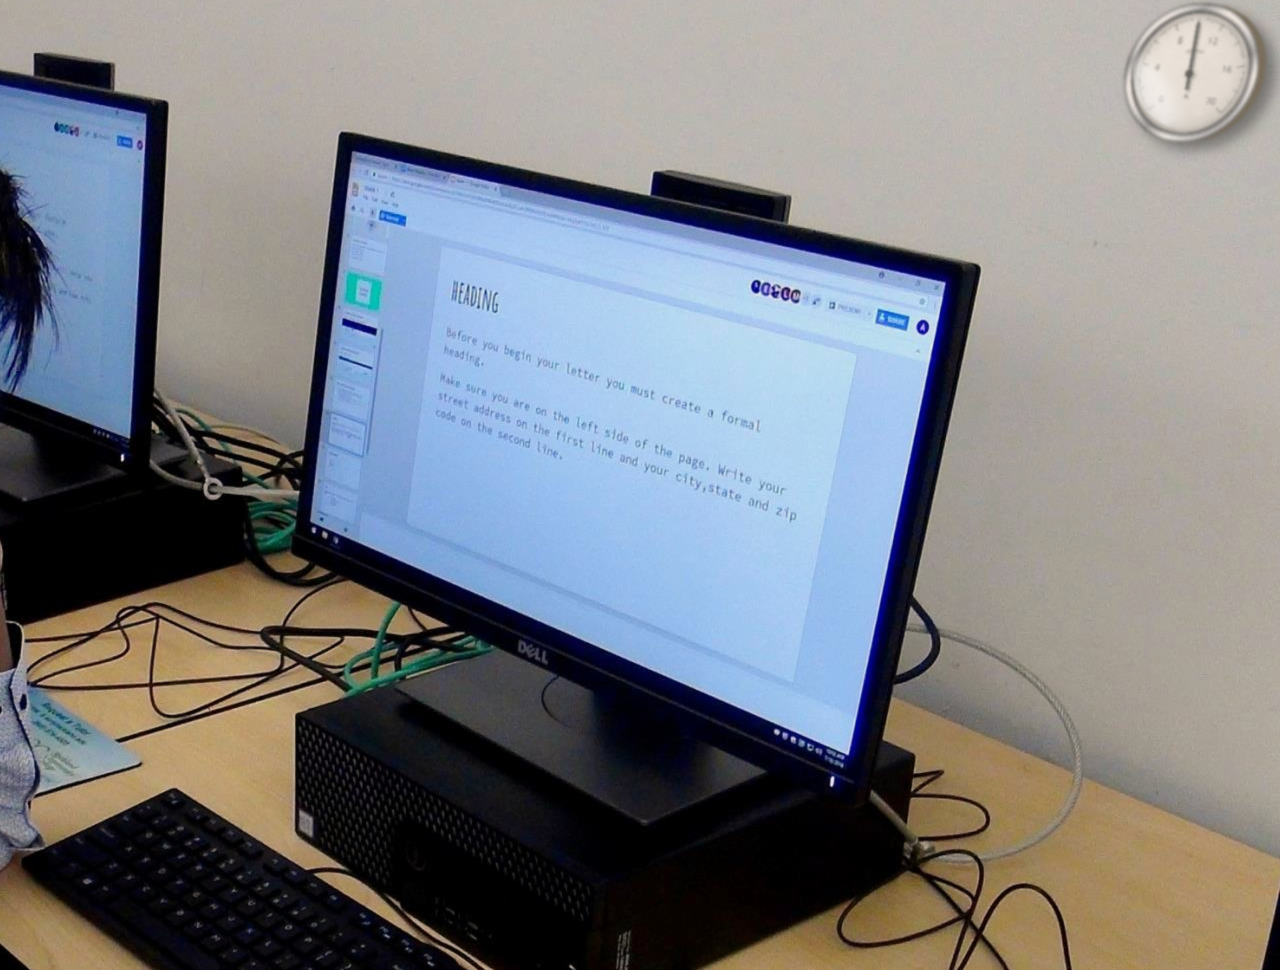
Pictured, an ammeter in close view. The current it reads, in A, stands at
10 A
